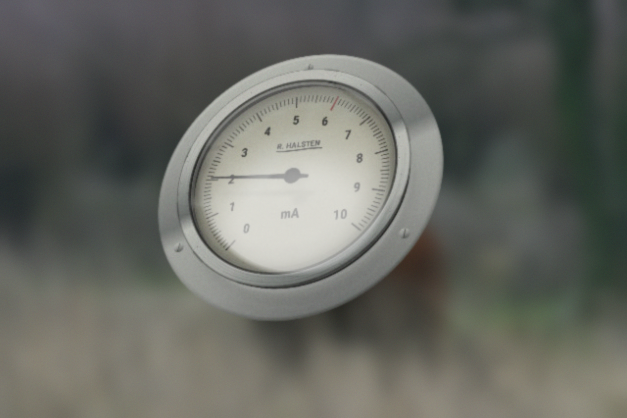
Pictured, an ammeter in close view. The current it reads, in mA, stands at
2 mA
